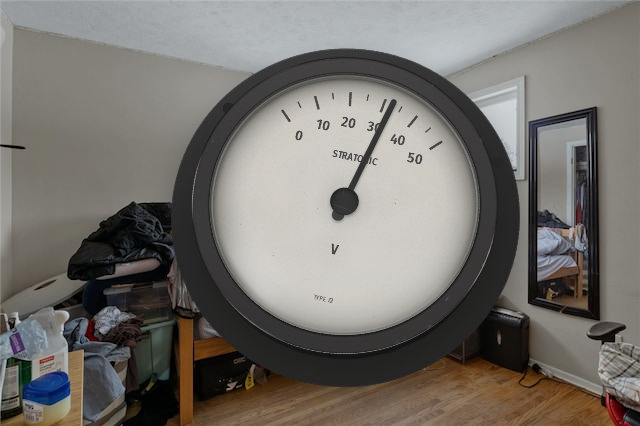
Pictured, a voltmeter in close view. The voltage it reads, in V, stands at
32.5 V
